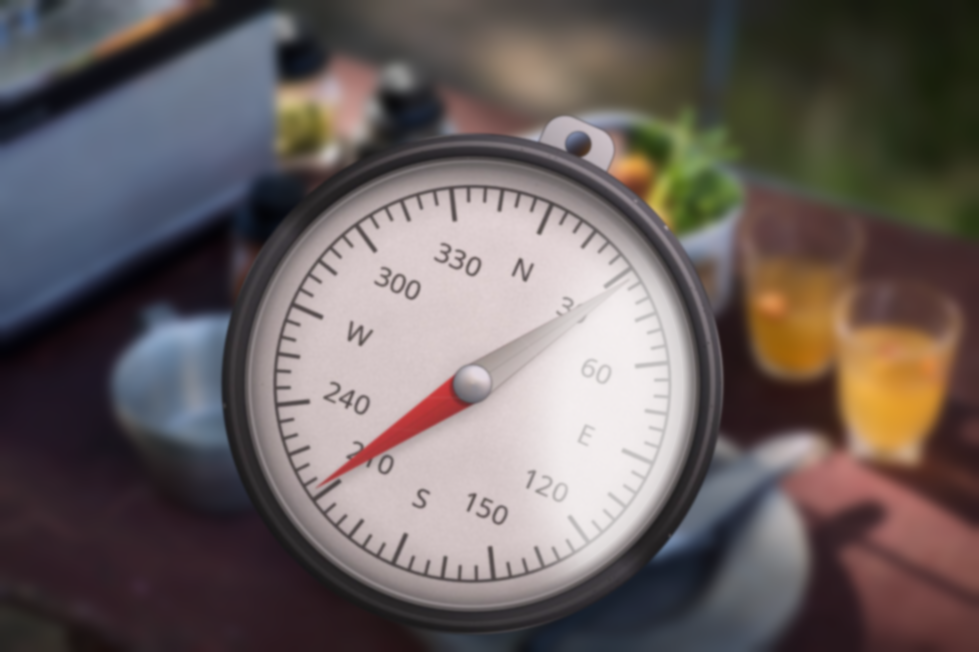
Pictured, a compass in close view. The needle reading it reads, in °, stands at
212.5 °
